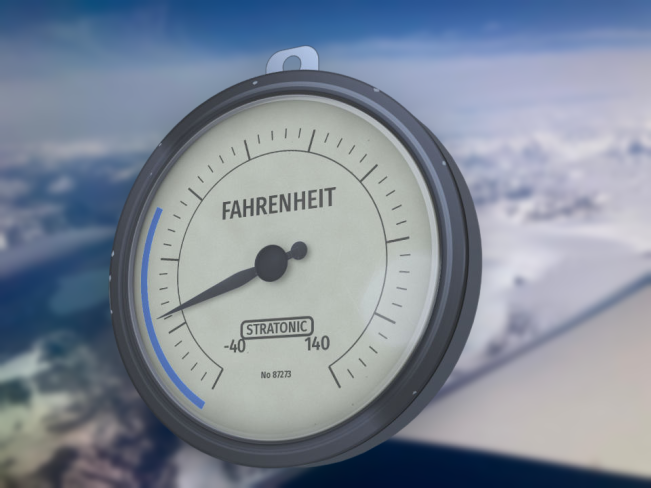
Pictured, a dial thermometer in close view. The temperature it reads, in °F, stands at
-16 °F
